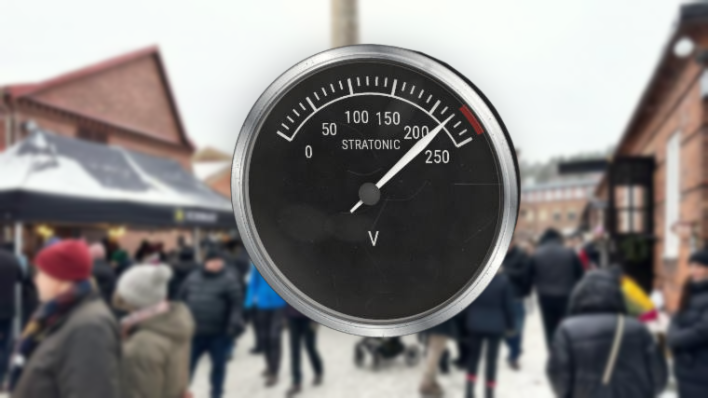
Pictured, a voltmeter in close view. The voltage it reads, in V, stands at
220 V
